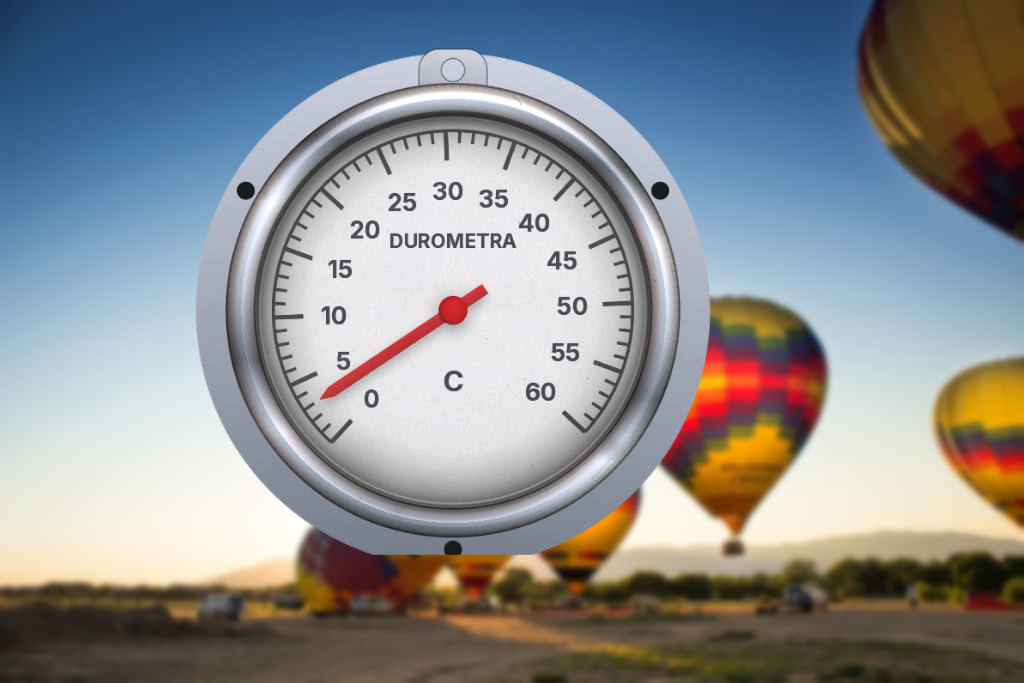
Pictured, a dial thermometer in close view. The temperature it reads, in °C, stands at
3 °C
